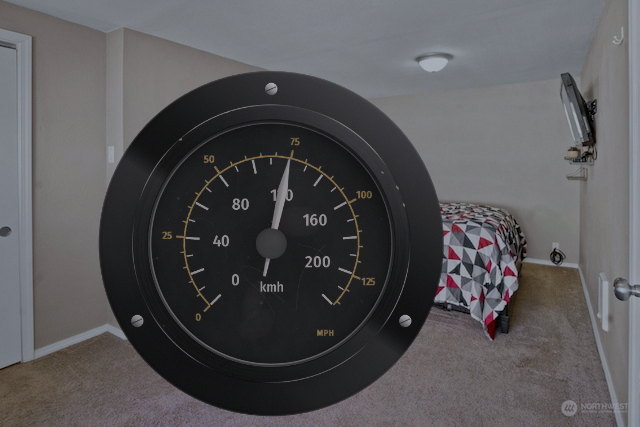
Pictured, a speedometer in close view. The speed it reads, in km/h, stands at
120 km/h
